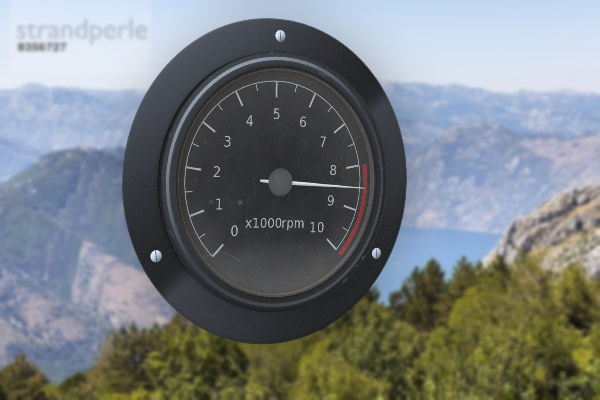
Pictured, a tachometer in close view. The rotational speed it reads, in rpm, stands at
8500 rpm
